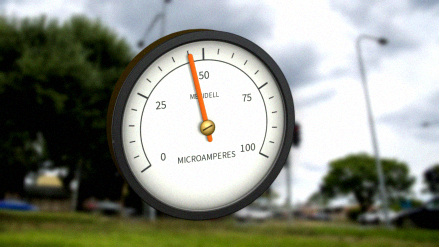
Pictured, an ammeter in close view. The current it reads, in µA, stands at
45 µA
